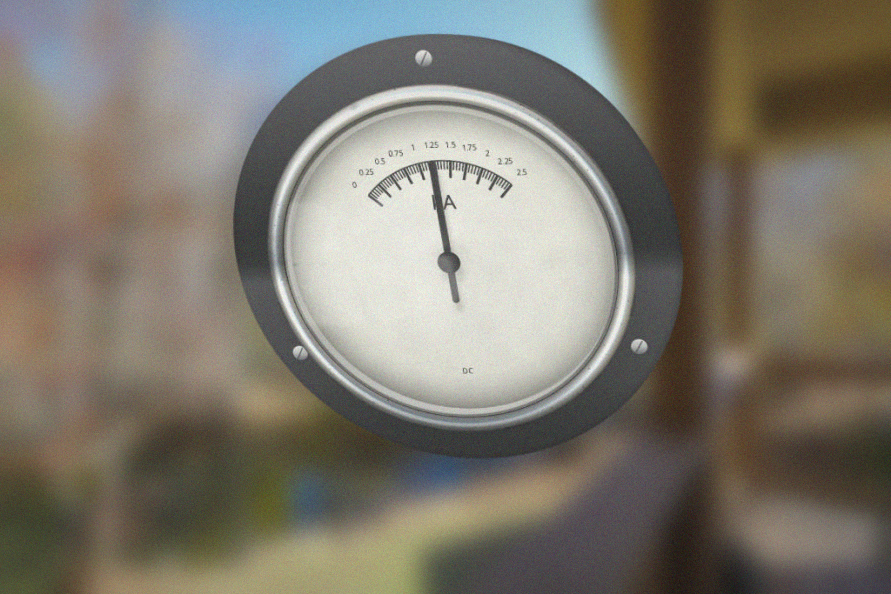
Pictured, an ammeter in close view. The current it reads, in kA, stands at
1.25 kA
